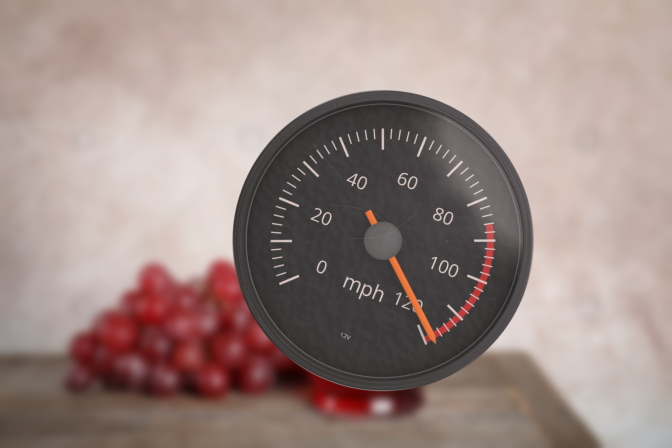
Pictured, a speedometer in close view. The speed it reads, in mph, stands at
118 mph
